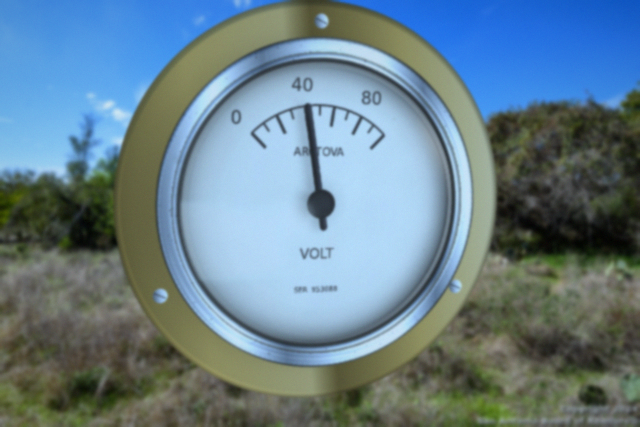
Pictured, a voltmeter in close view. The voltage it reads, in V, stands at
40 V
